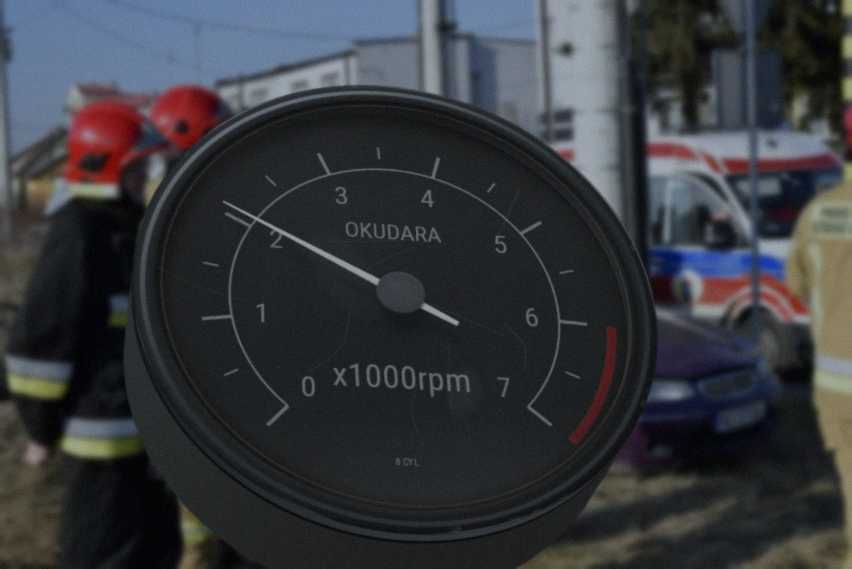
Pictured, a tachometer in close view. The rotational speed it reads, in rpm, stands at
2000 rpm
